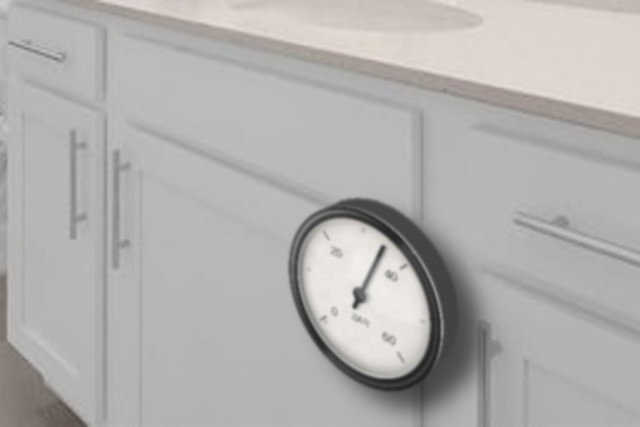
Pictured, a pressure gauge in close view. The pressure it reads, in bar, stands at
35 bar
